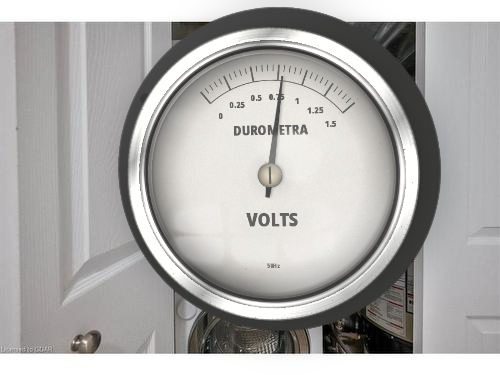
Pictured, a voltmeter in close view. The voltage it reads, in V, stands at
0.8 V
